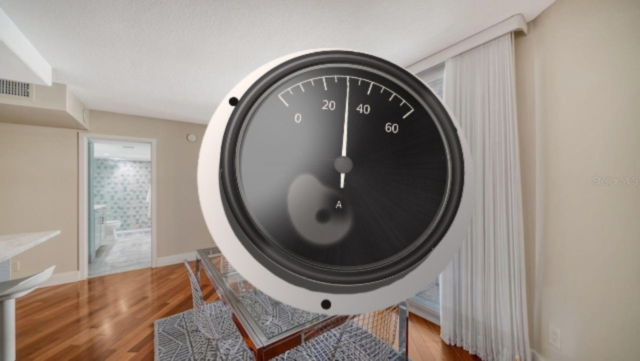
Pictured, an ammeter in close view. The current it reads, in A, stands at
30 A
